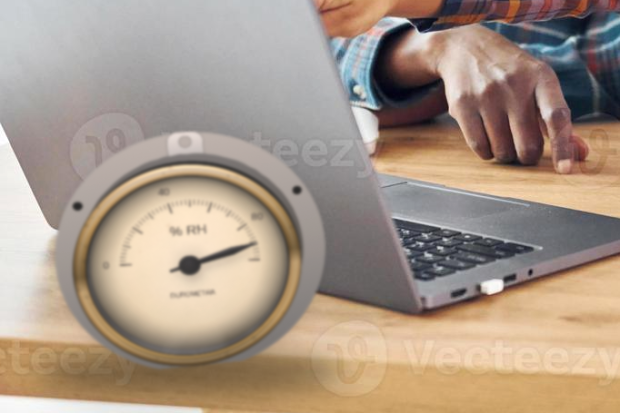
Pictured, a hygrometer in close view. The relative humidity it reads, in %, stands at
90 %
